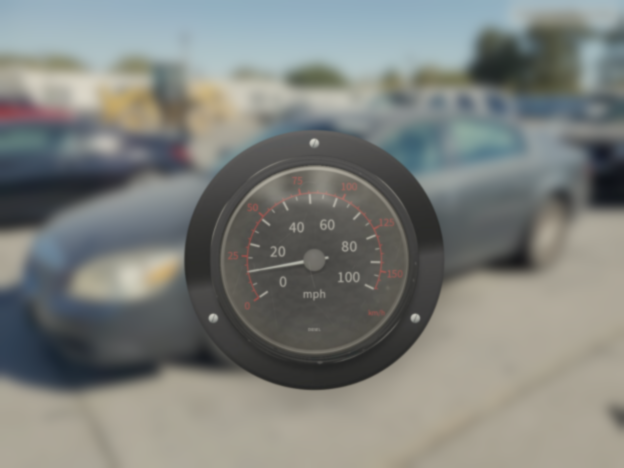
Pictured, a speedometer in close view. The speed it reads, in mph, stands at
10 mph
